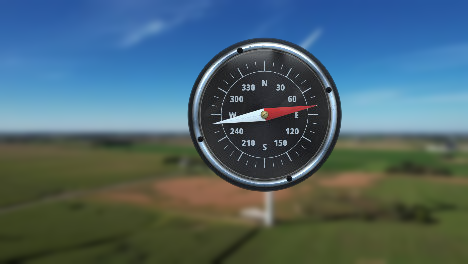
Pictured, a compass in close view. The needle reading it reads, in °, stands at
80 °
